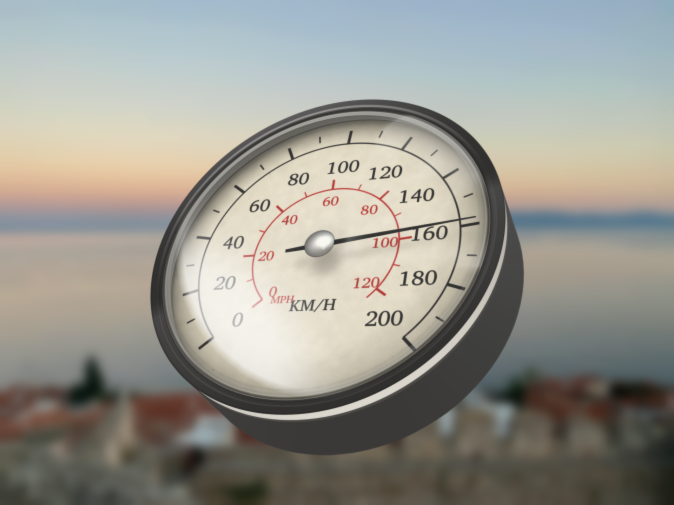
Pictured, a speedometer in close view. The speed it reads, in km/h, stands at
160 km/h
